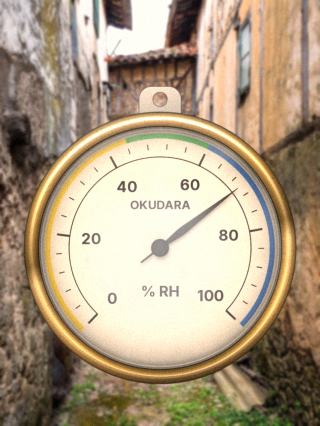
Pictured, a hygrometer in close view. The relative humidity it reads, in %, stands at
70 %
